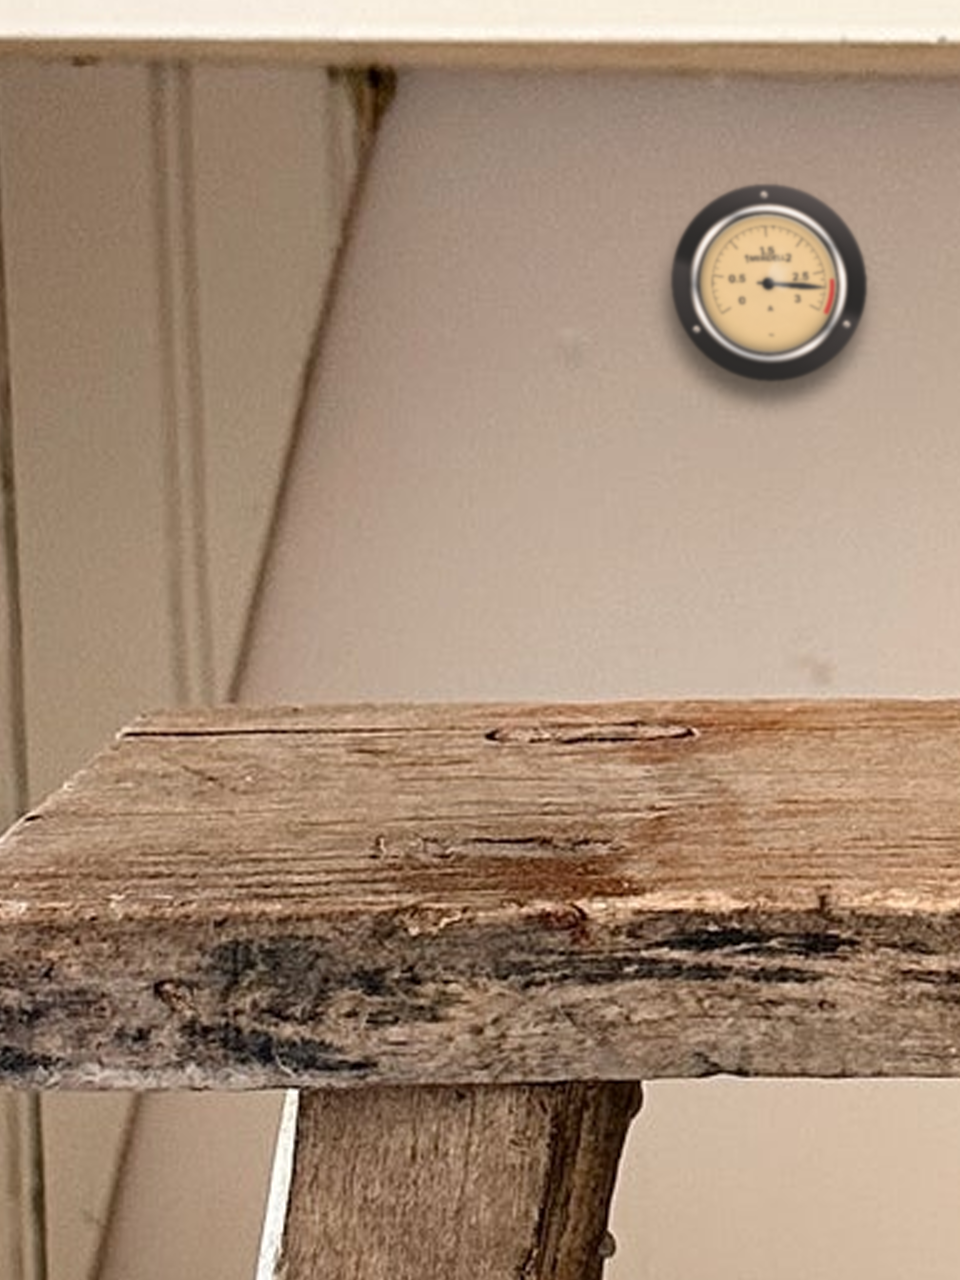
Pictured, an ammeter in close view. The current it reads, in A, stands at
2.7 A
